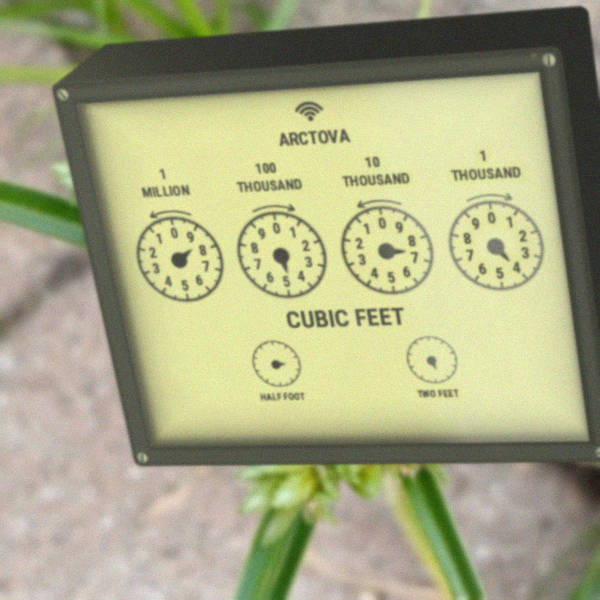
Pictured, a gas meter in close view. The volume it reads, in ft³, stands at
847400 ft³
